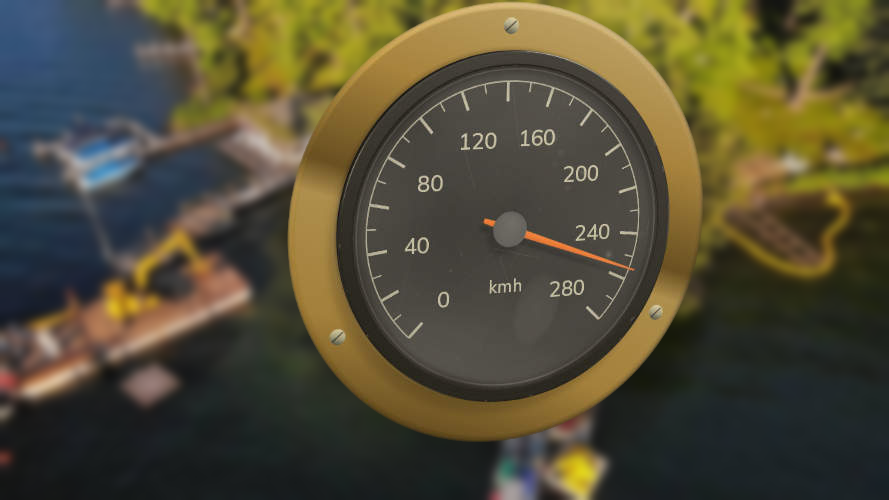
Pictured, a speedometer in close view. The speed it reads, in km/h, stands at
255 km/h
